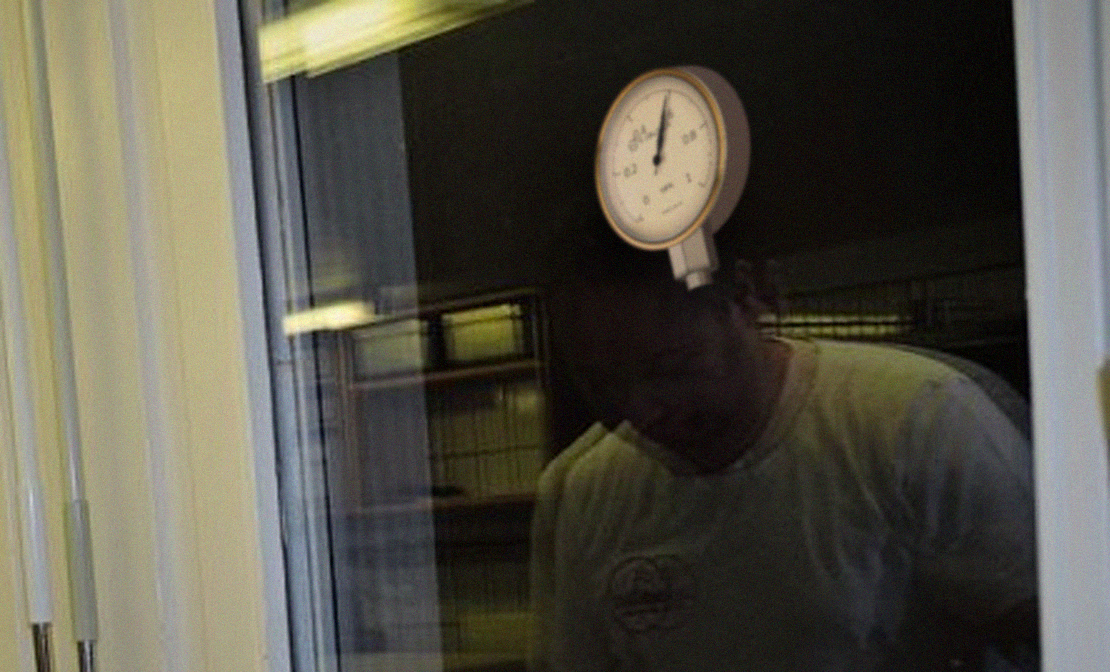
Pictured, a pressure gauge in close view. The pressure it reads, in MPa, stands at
0.6 MPa
